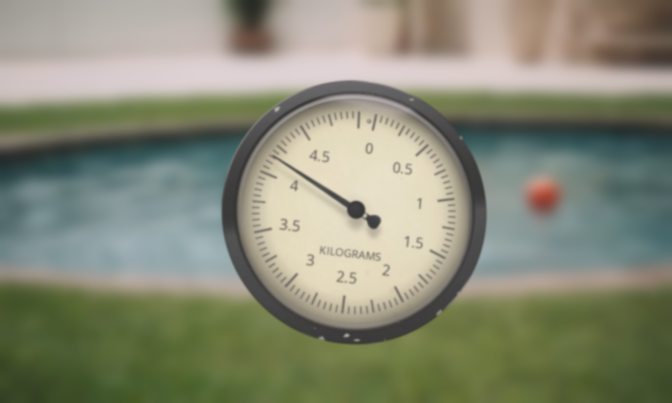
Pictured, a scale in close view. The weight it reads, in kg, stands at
4.15 kg
